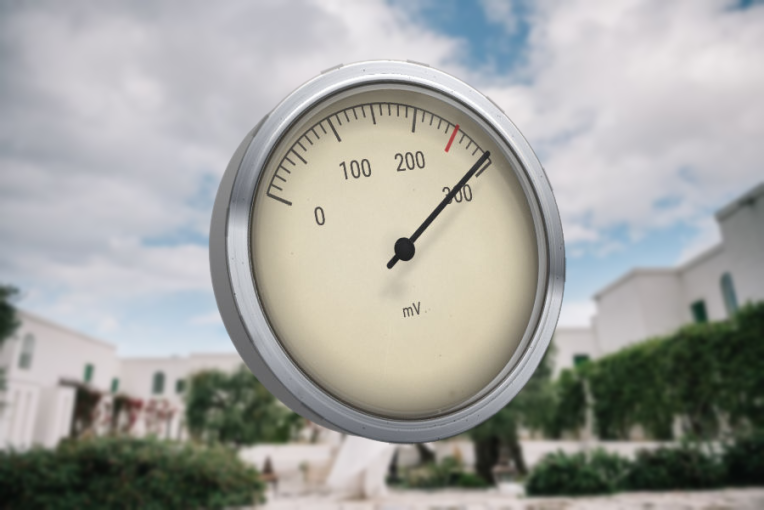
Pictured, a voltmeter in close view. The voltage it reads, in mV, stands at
290 mV
